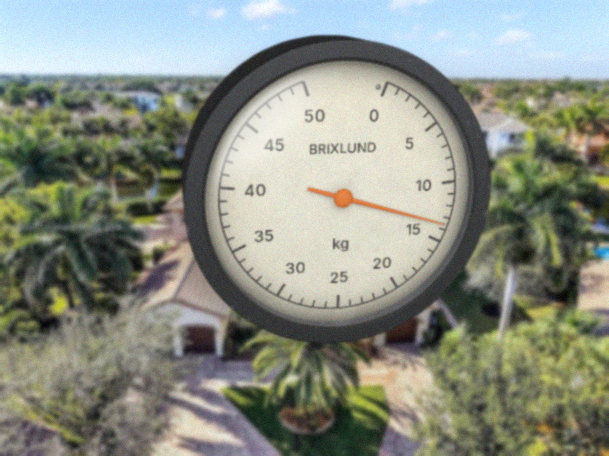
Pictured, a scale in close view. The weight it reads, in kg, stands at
13.5 kg
